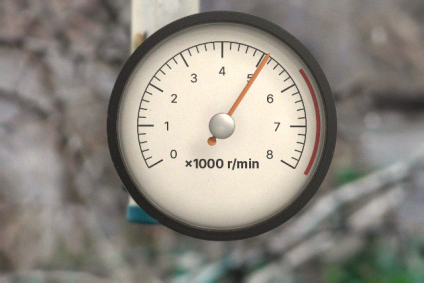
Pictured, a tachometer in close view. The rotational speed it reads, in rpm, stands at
5100 rpm
